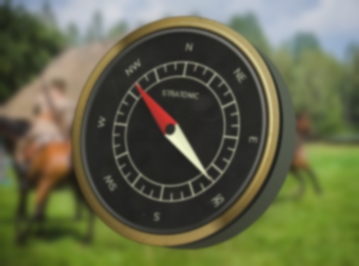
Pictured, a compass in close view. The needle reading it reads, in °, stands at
310 °
